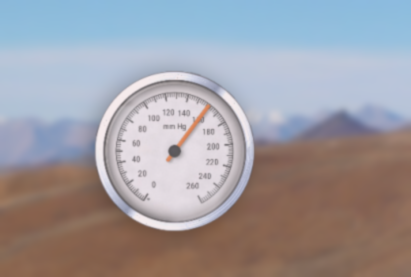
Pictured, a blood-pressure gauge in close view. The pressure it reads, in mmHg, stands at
160 mmHg
